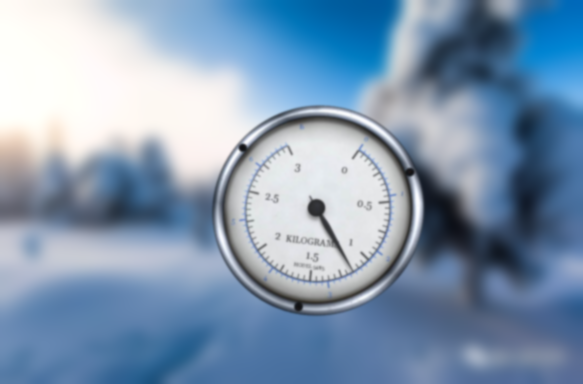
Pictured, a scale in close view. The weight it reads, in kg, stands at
1.15 kg
